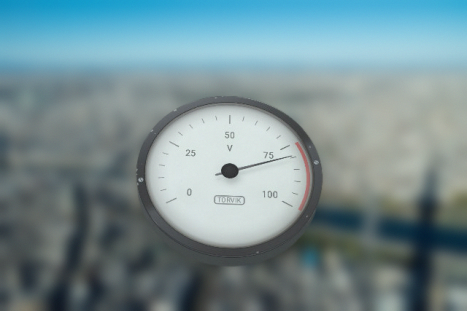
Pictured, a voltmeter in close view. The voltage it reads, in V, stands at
80 V
